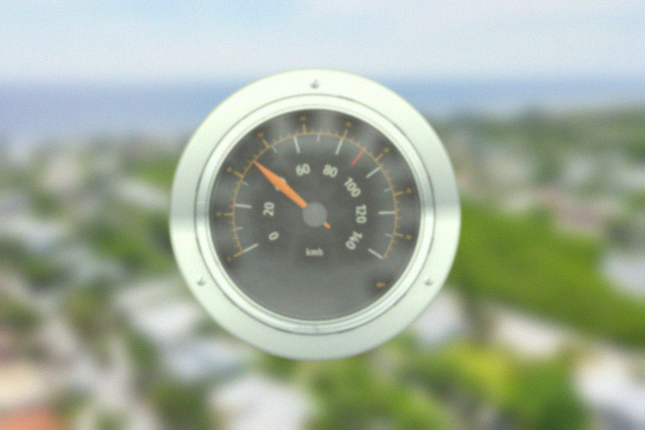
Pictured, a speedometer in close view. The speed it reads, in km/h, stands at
40 km/h
